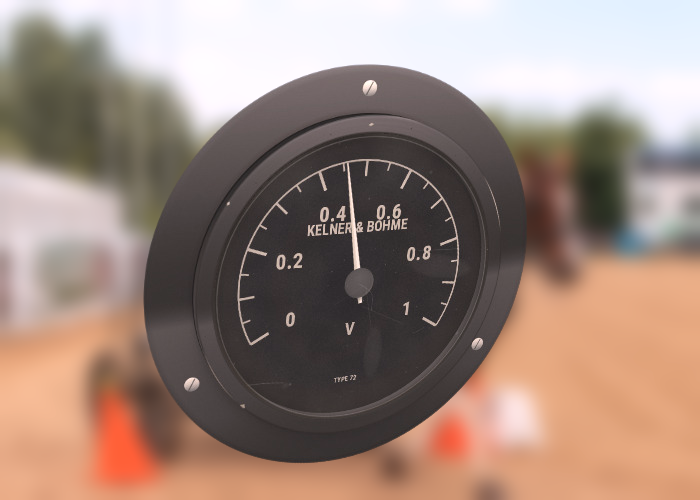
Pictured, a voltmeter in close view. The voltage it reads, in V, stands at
0.45 V
